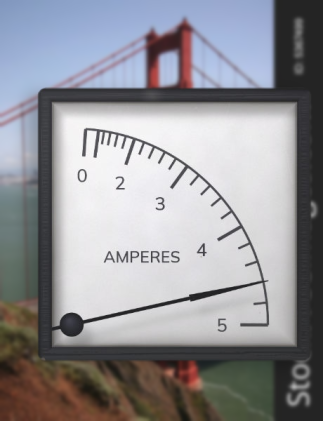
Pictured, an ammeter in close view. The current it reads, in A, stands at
4.6 A
